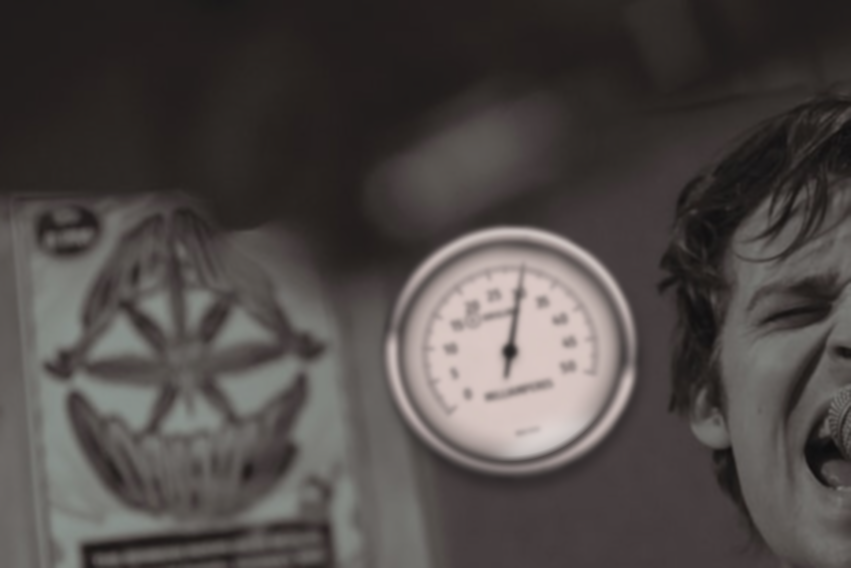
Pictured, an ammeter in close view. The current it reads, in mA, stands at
30 mA
